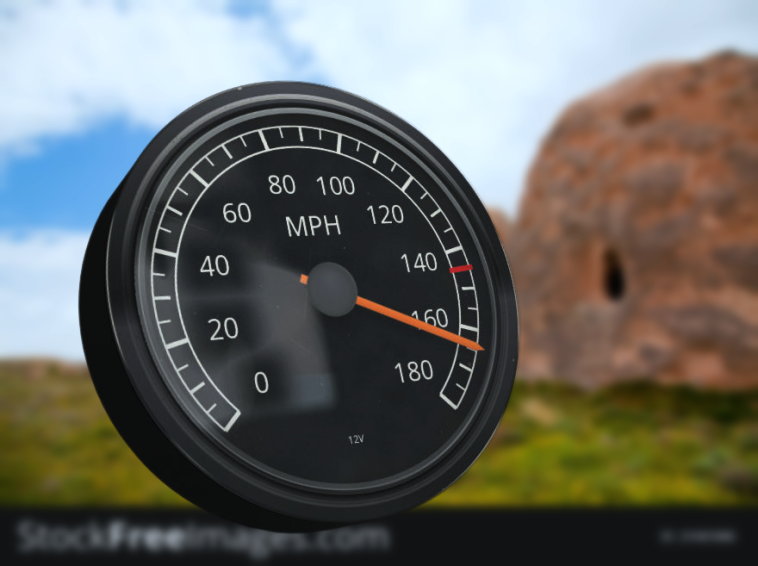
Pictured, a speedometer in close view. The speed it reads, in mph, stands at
165 mph
